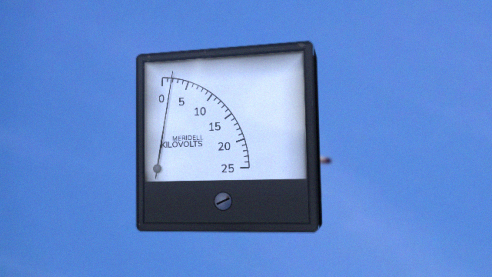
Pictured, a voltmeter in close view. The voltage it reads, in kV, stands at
2 kV
